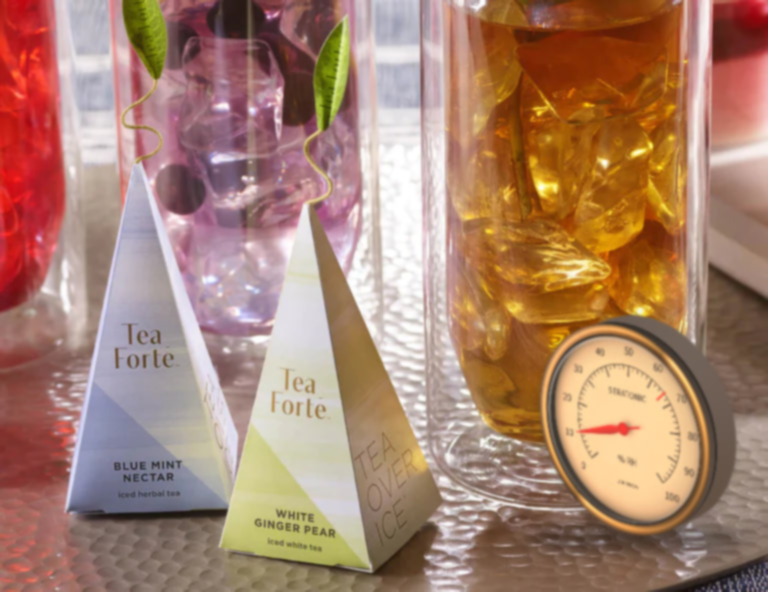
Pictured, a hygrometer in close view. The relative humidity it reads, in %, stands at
10 %
